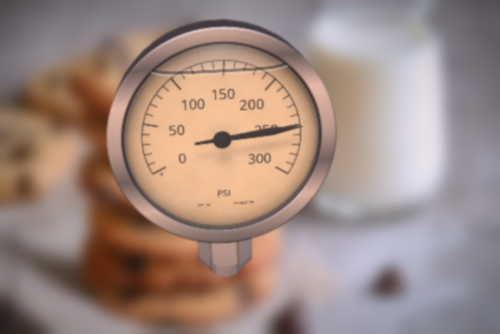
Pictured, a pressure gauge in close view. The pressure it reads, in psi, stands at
250 psi
